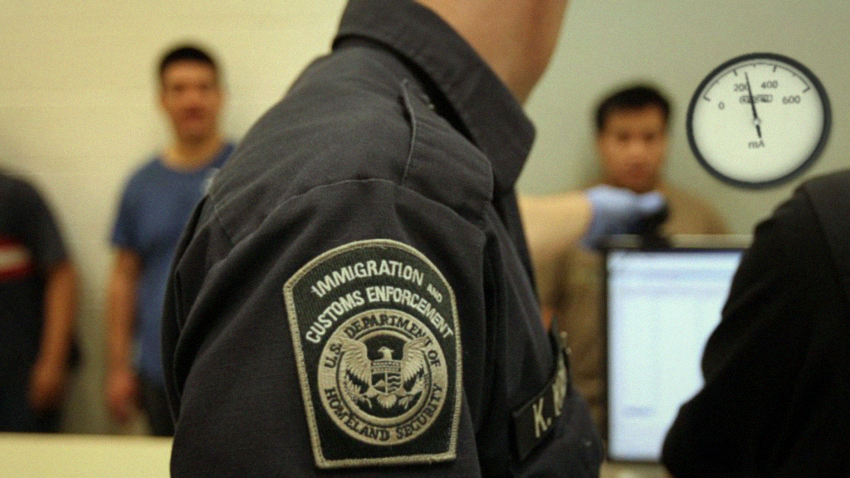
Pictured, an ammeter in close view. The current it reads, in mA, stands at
250 mA
